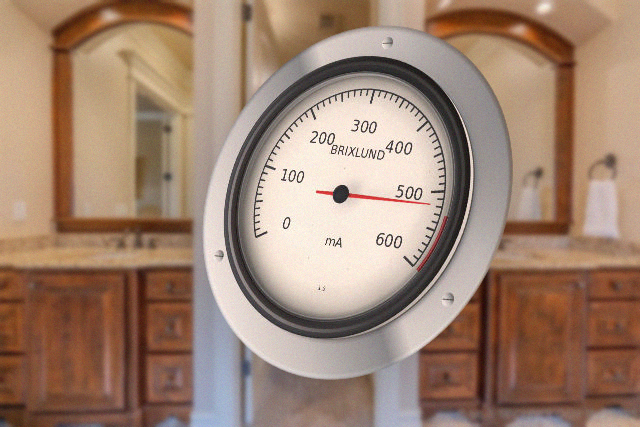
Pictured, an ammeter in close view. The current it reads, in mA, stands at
520 mA
